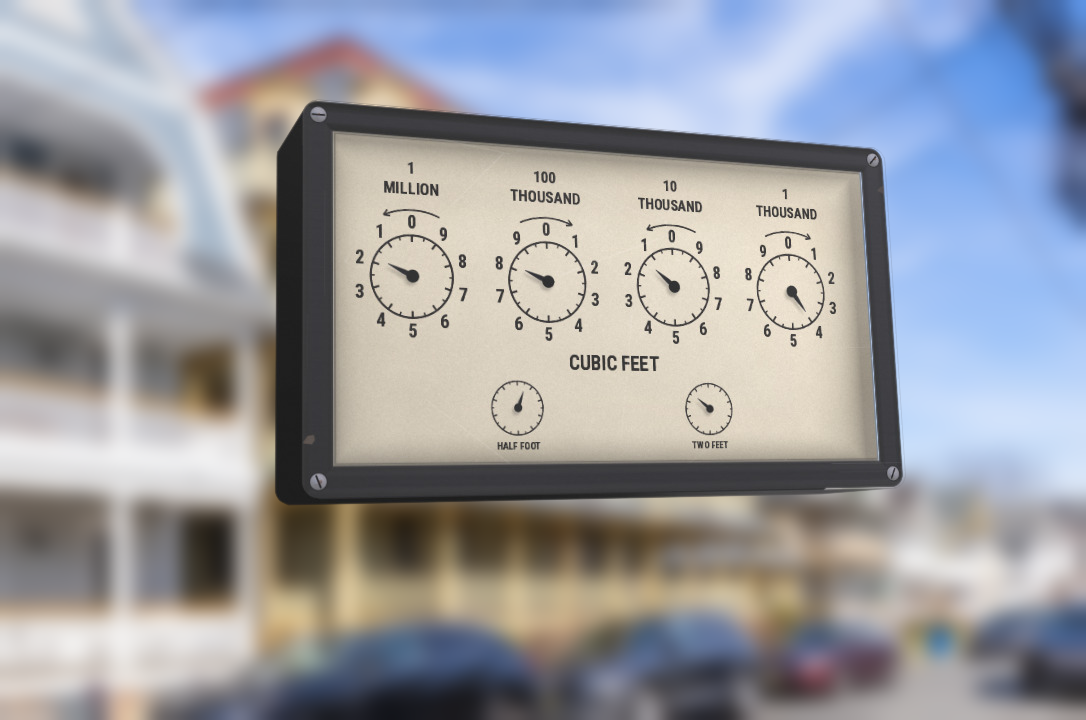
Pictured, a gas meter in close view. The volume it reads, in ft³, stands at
181400 ft³
